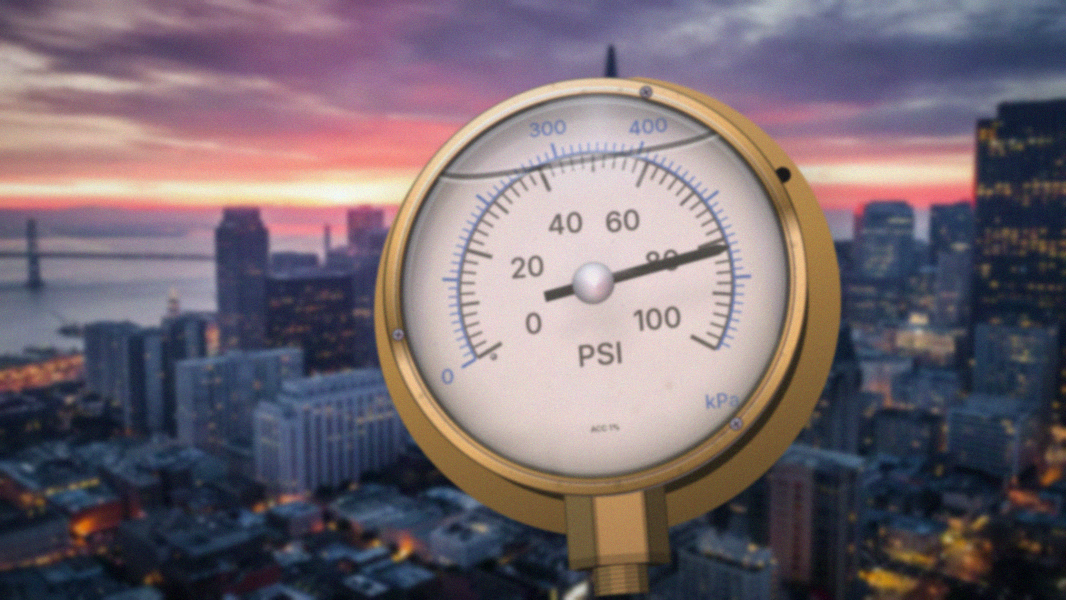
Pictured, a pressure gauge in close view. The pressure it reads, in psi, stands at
82 psi
